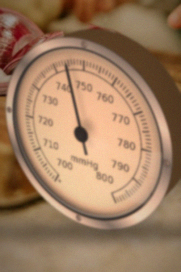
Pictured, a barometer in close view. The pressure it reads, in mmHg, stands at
745 mmHg
